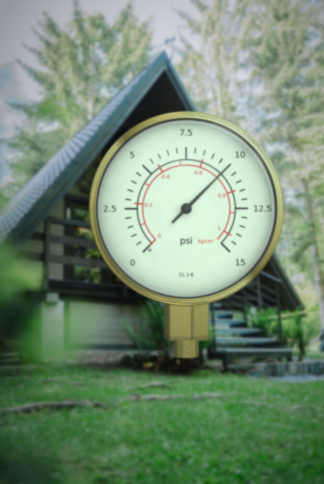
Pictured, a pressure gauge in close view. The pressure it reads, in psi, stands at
10 psi
